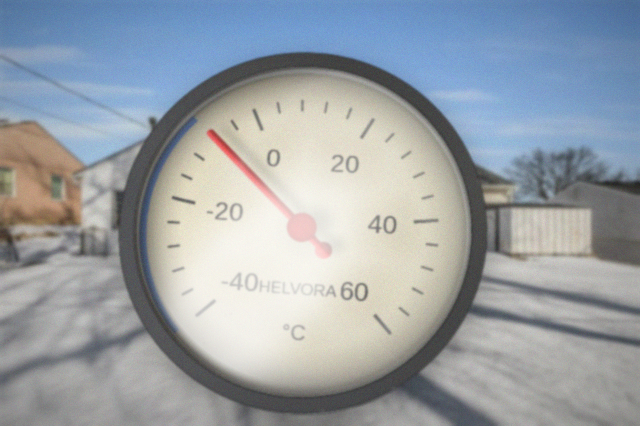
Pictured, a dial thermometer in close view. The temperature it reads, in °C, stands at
-8 °C
